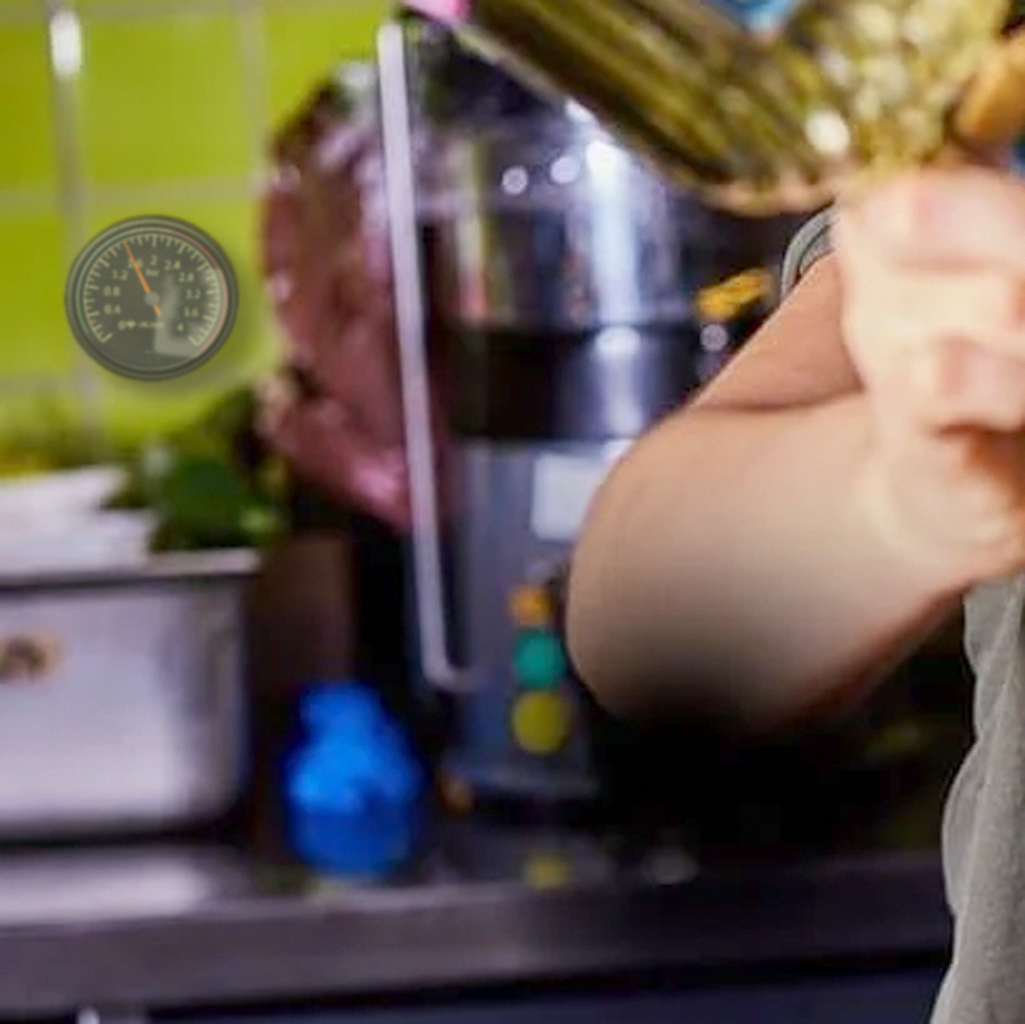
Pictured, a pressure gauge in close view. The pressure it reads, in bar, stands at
1.6 bar
